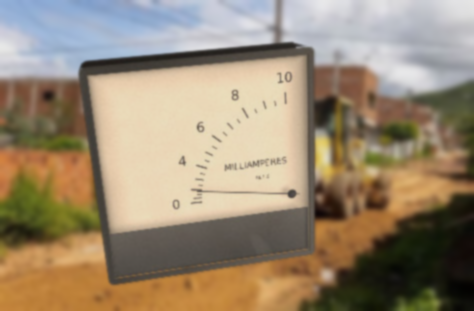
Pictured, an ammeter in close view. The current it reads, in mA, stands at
2 mA
